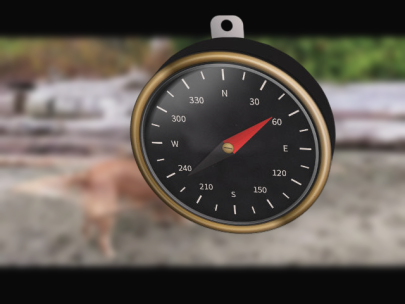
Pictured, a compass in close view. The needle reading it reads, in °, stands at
52.5 °
